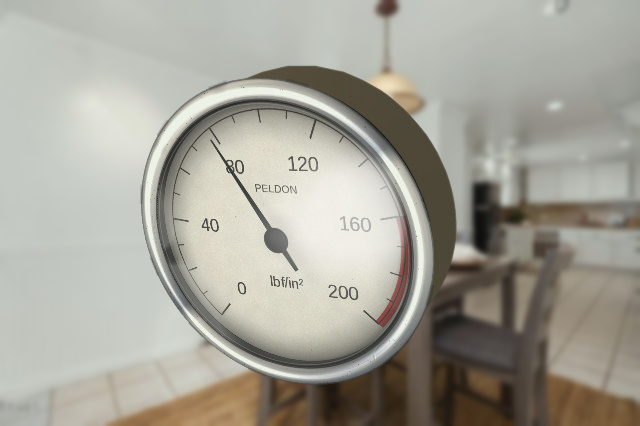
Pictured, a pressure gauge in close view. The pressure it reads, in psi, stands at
80 psi
